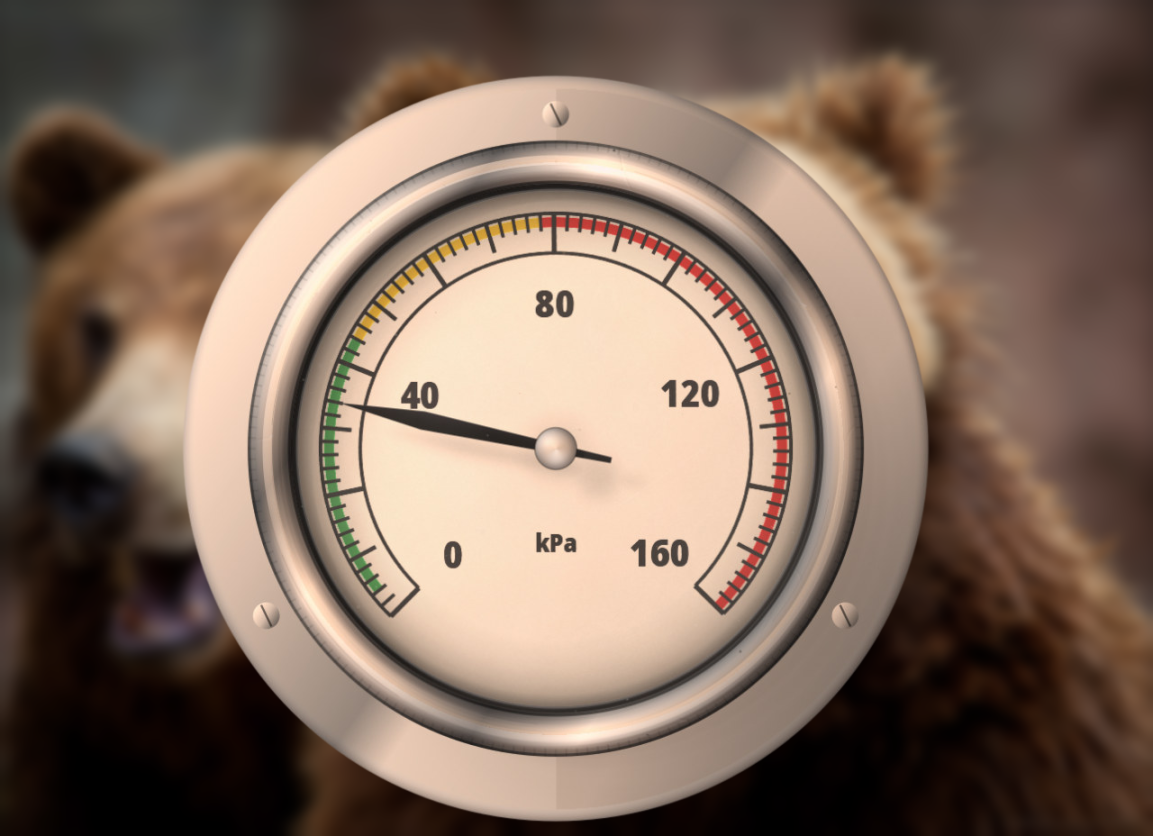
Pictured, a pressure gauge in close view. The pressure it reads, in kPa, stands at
34 kPa
